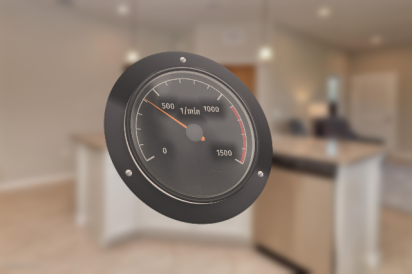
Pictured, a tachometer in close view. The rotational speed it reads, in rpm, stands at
400 rpm
